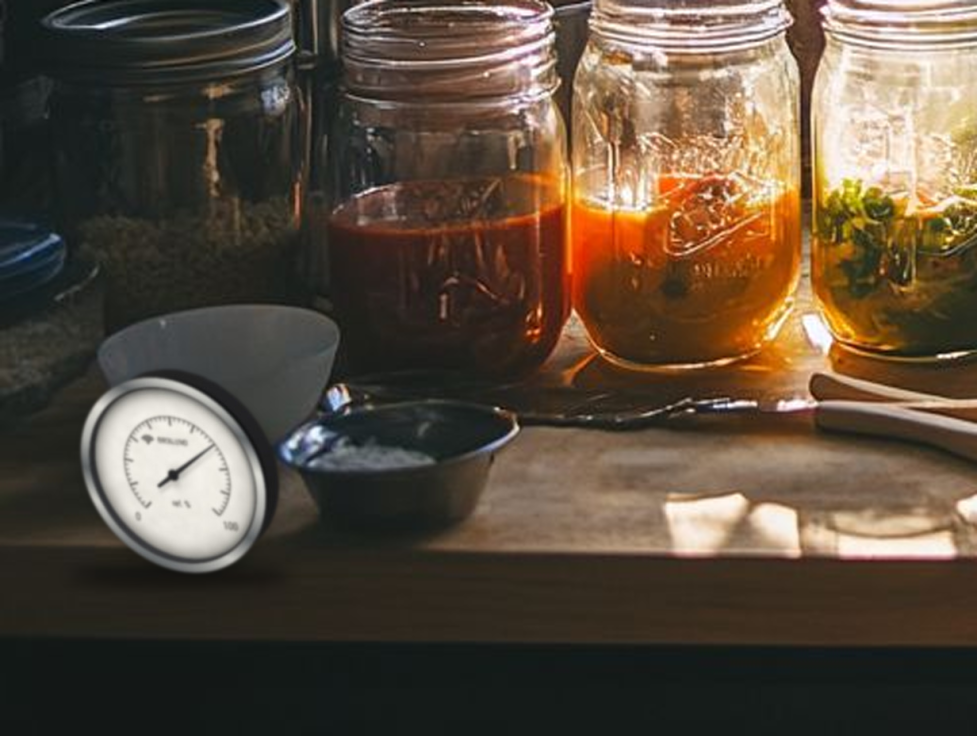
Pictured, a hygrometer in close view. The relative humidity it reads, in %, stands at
70 %
